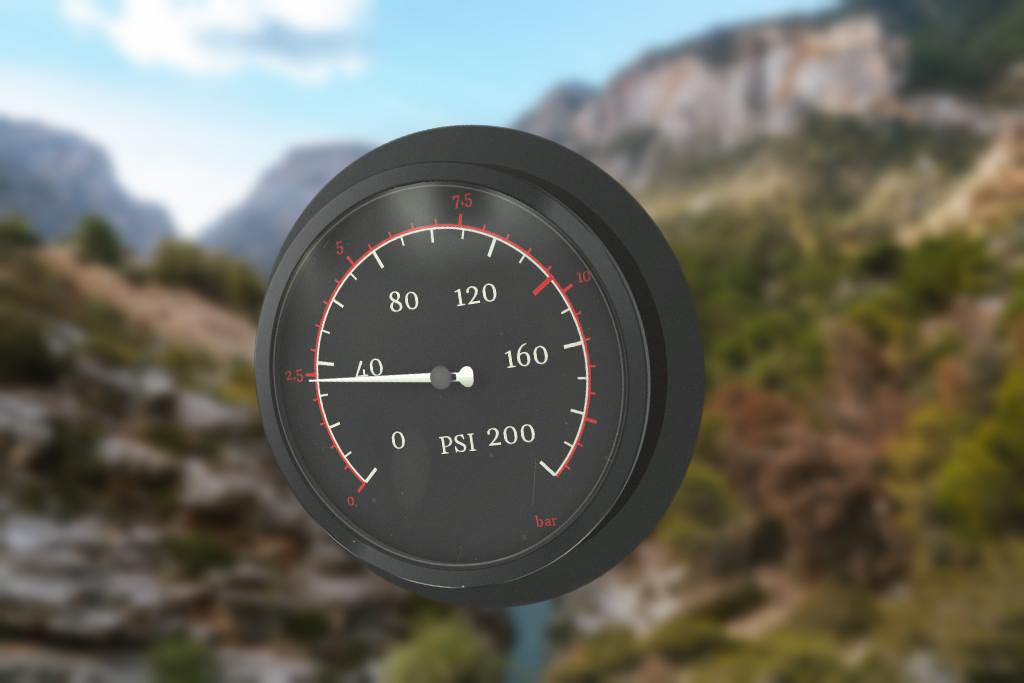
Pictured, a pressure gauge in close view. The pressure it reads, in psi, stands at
35 psi
